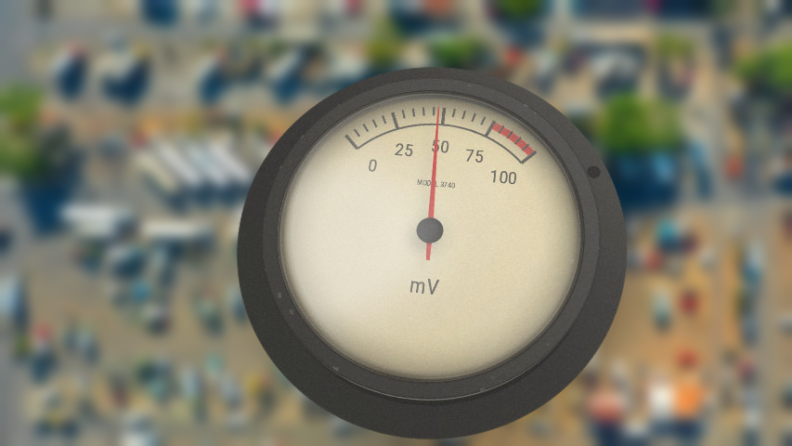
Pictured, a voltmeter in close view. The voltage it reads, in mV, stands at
47.5 mV
